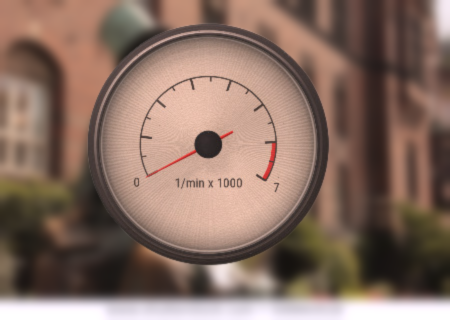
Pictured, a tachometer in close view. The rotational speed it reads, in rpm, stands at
0 rpm
